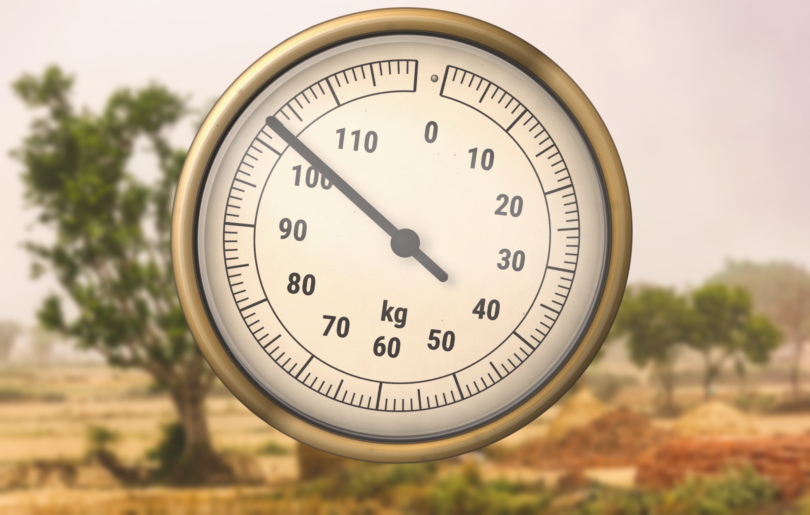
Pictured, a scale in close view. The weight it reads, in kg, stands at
102.5 kg
